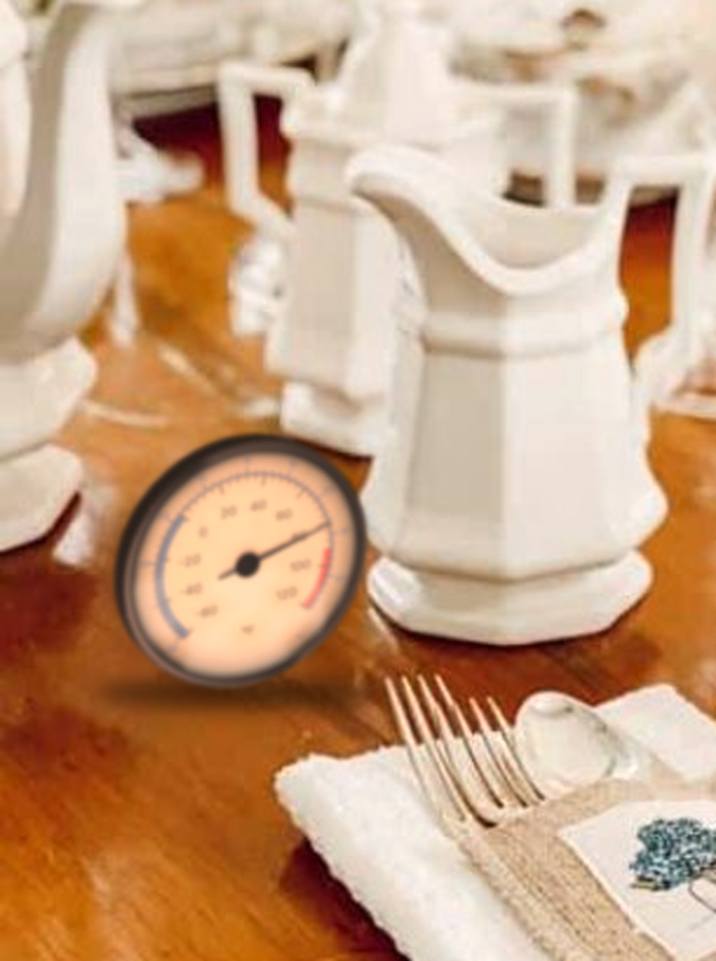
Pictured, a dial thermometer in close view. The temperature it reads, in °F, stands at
80 °F
